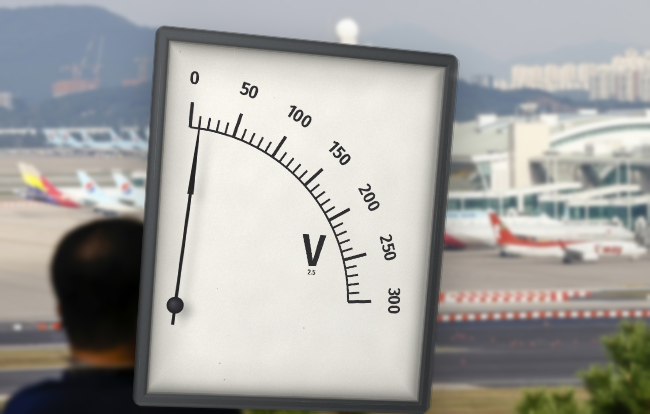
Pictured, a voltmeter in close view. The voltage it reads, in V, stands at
10 V
